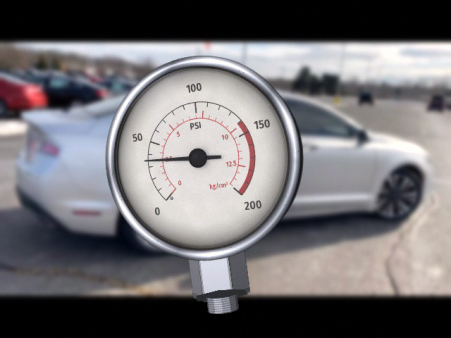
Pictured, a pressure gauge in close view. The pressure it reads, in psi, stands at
35 psi
